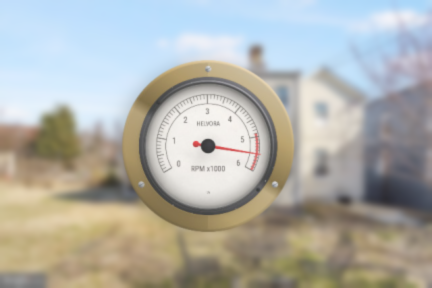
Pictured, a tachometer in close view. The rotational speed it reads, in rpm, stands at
5500 rpm
